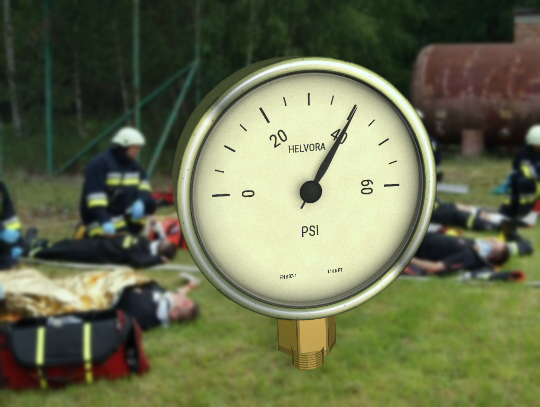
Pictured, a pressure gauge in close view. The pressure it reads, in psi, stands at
40 psi
